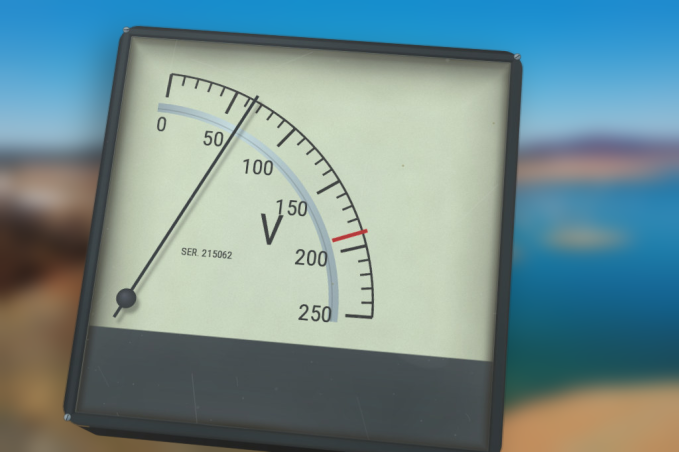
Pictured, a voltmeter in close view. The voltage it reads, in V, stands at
65 V
